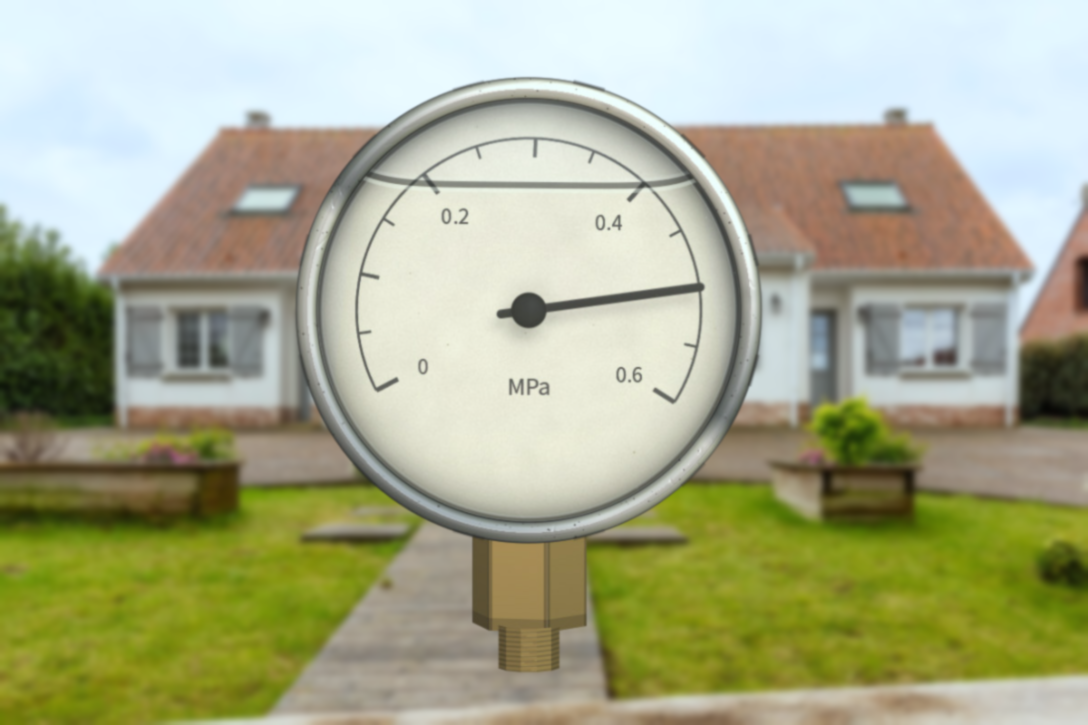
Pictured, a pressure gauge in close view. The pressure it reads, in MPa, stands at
0.5 MPa
